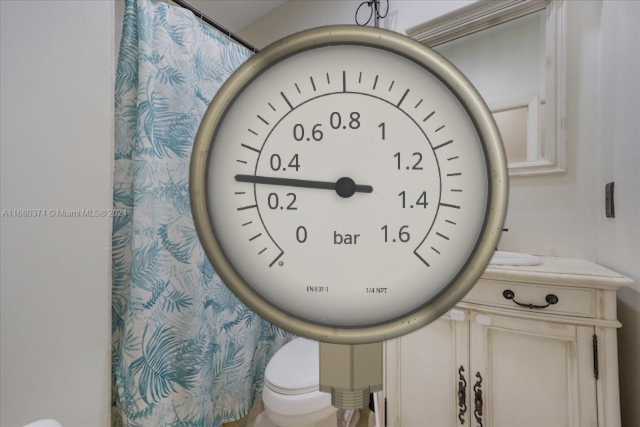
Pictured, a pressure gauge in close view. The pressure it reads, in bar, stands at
0.3 bar
